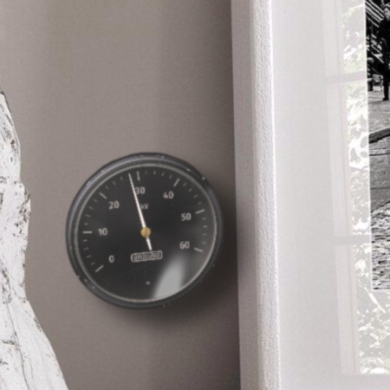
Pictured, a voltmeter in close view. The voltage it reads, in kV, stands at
28 kV
